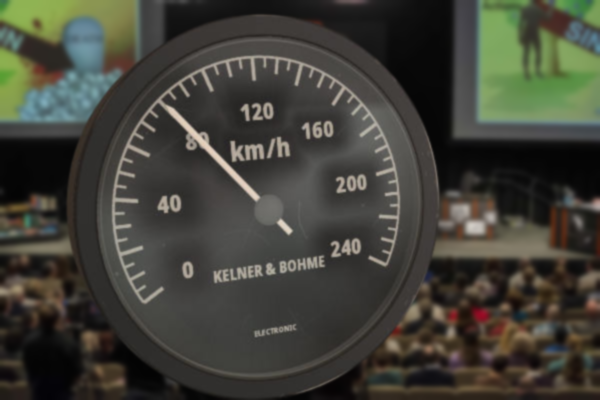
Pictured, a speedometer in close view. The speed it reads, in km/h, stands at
80 km/h
